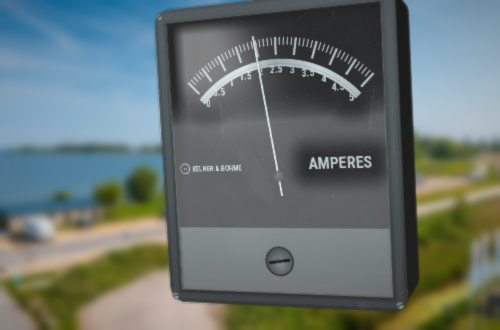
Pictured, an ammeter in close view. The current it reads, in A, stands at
2 A
